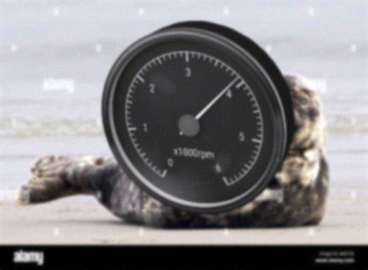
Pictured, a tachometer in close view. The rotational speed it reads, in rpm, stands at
3900 rpm
